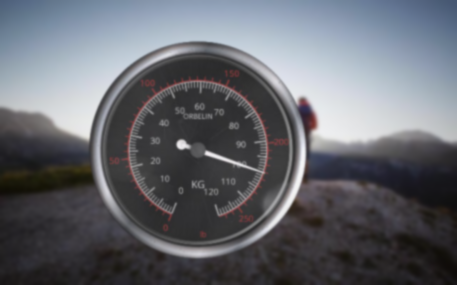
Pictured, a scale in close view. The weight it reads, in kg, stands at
100 kg
